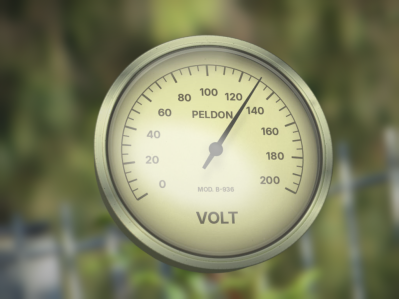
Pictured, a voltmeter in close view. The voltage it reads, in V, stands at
130 V
